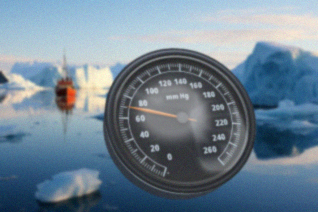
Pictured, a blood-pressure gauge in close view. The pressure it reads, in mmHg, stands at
70 mmHg
